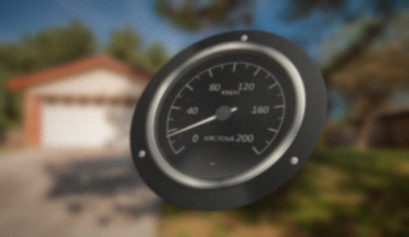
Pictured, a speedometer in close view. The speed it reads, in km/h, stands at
15 km/h
